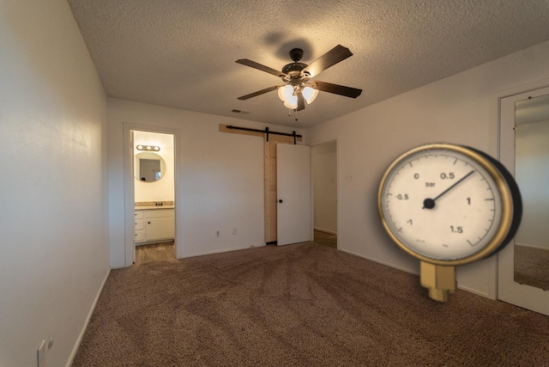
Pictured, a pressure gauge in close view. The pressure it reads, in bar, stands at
0.7 bar
